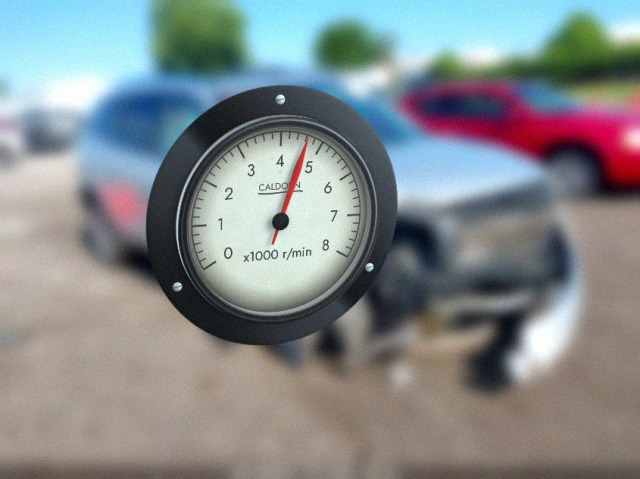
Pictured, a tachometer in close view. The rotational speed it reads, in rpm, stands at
4600 rpm
